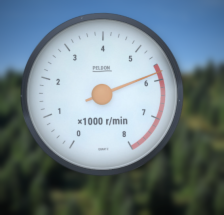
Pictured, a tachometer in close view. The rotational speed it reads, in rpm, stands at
5800 rpm
